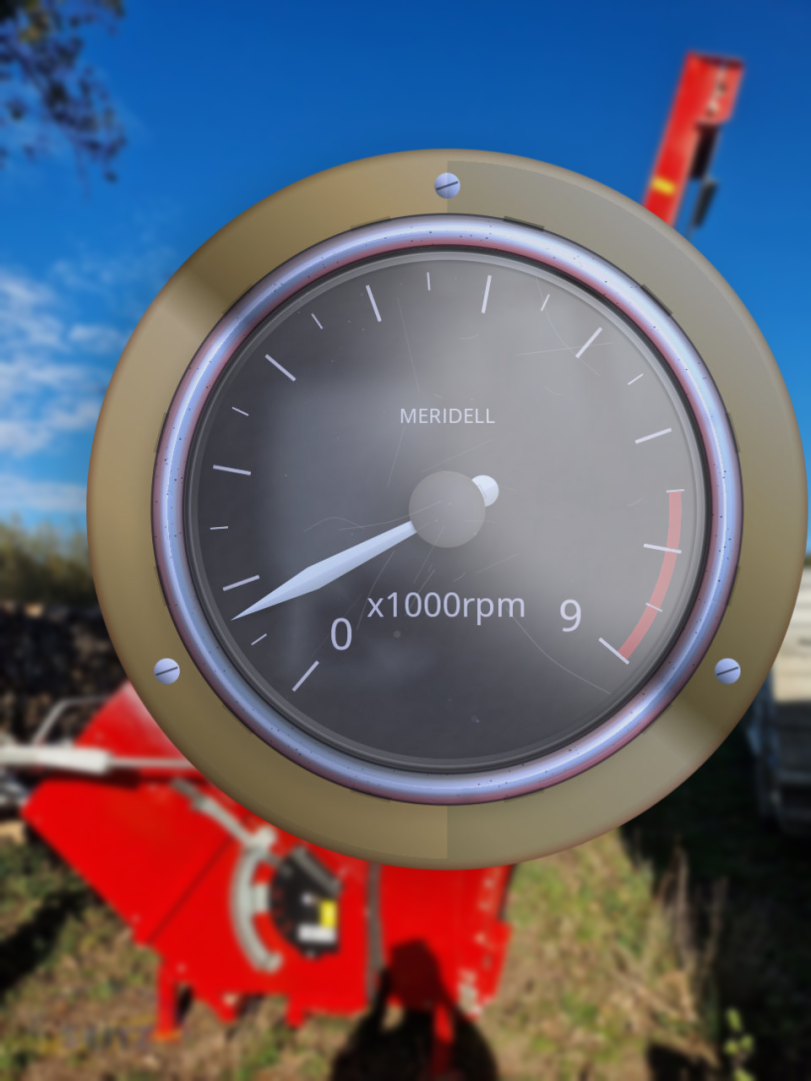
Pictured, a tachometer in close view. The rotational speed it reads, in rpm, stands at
750 rpm
